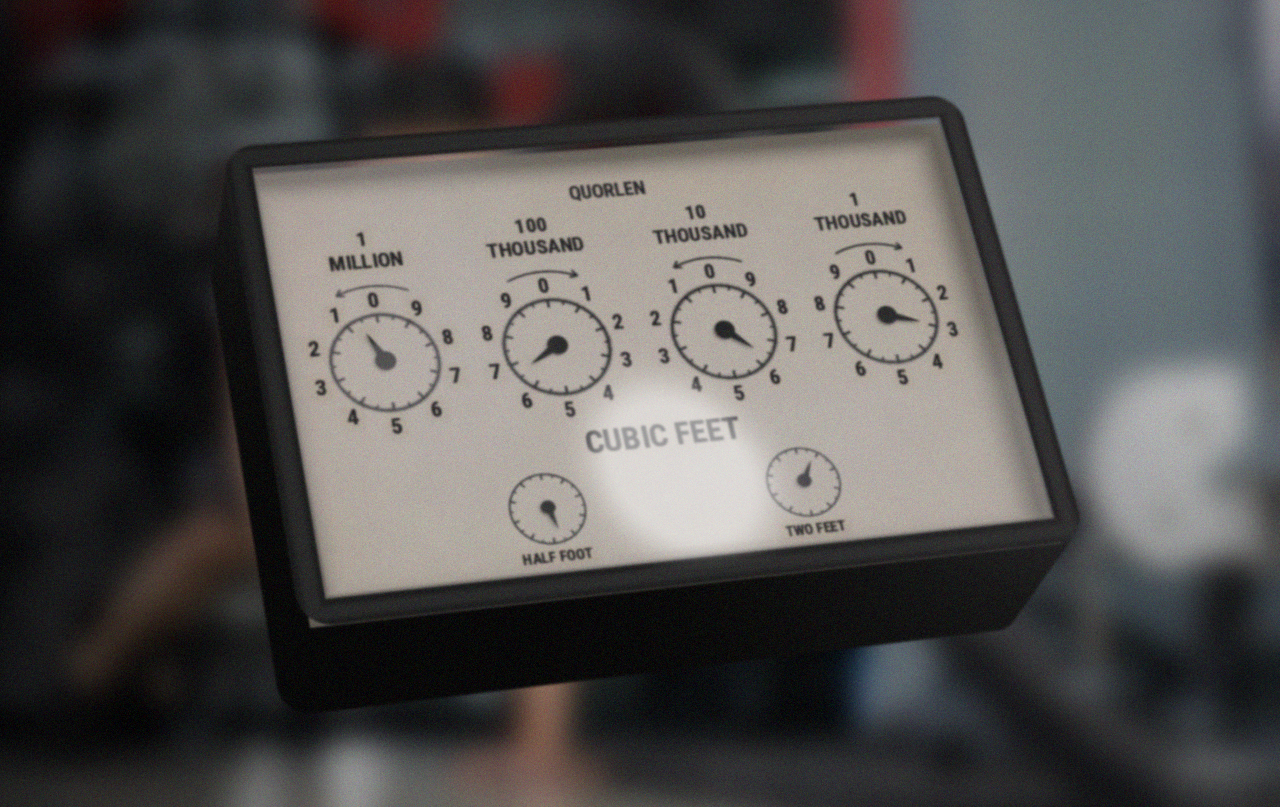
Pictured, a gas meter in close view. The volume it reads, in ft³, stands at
66300 ft³
